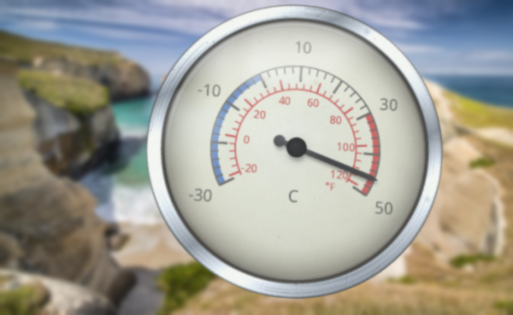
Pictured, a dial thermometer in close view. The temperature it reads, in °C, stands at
46 °C
